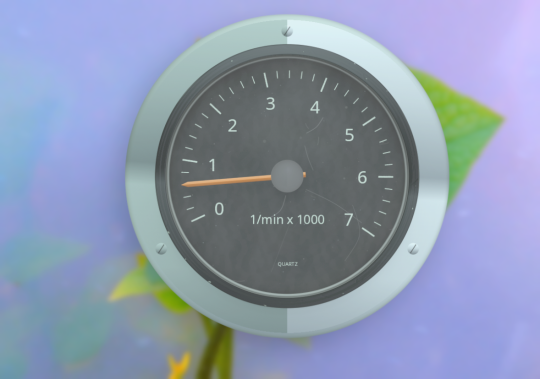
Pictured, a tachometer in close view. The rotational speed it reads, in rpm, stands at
600 rpm
